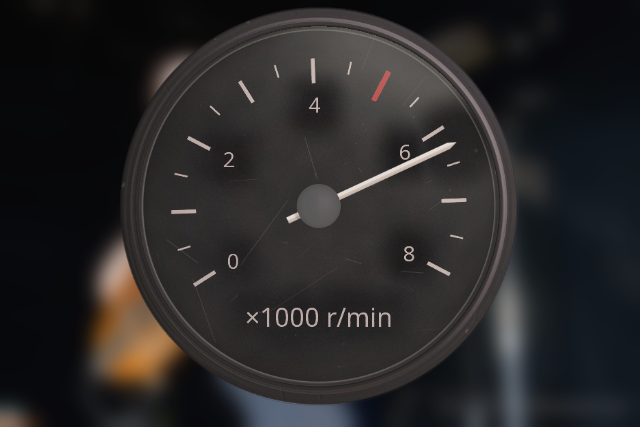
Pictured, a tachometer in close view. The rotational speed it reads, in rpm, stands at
6250 rpm
